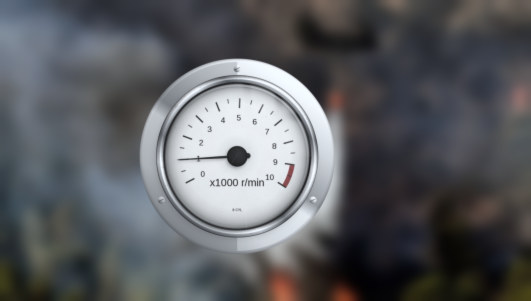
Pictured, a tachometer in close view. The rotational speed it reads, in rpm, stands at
1000 rpm
